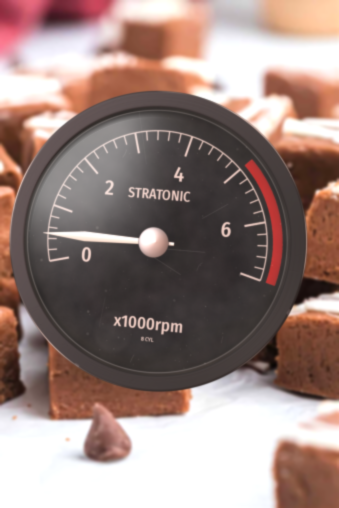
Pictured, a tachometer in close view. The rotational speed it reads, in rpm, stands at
500 rpm
